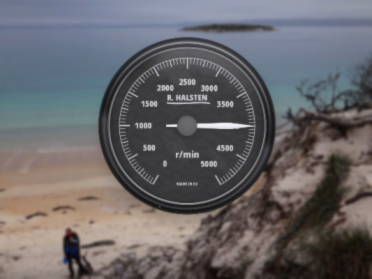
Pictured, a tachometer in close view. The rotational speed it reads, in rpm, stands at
4000 rpm
